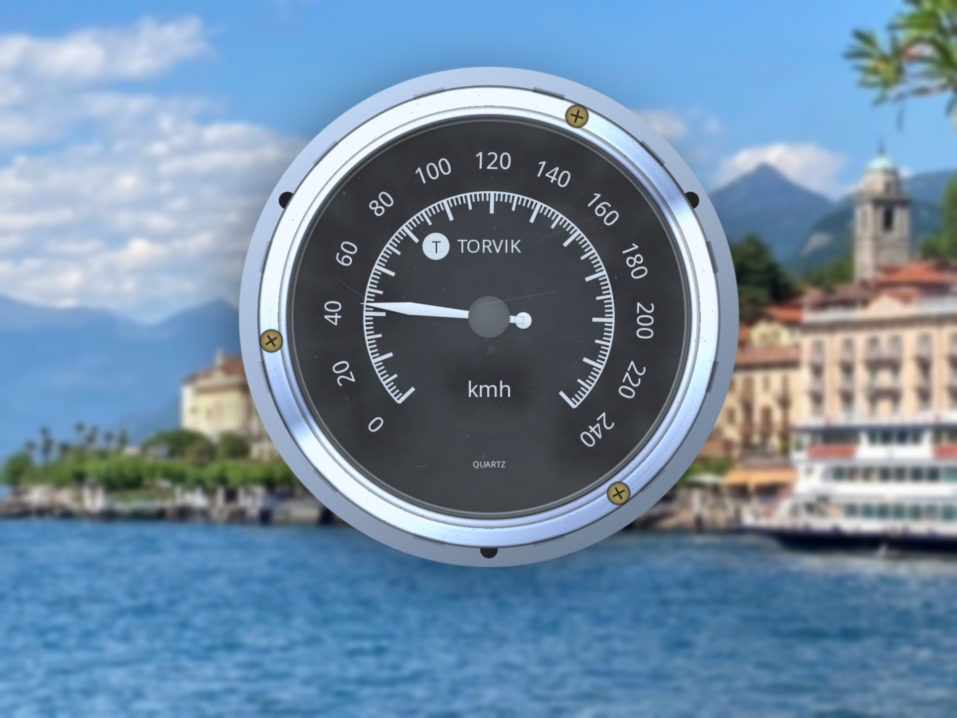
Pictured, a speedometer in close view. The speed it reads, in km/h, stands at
44 km/h
